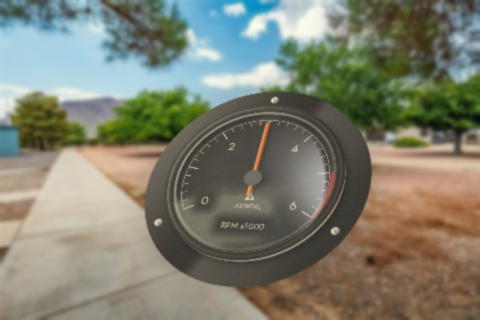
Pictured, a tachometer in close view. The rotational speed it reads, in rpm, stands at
3000 rpm
